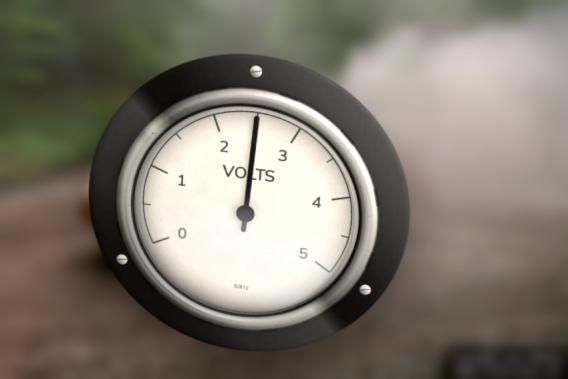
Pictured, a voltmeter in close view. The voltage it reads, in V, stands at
2.5 V
